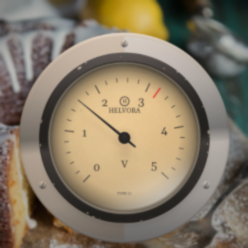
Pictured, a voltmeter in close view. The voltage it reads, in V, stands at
1.6 V
